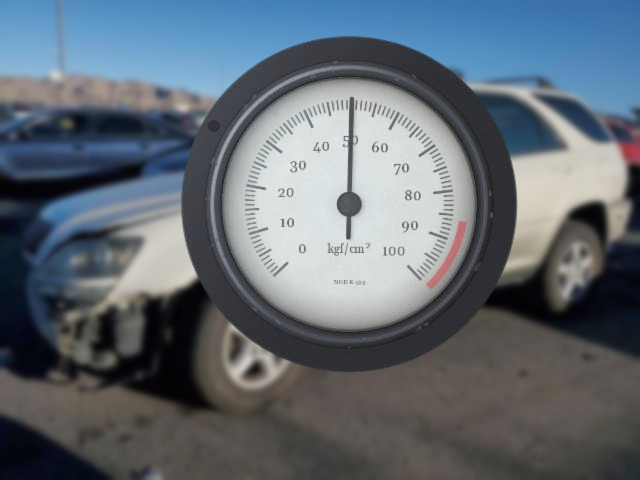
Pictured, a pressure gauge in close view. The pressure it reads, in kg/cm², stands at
50 kg/cm²
